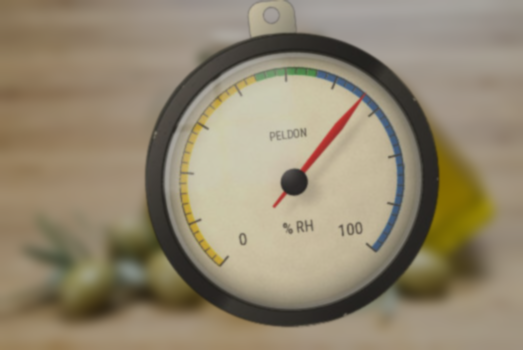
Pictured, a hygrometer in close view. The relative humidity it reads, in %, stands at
66 %
